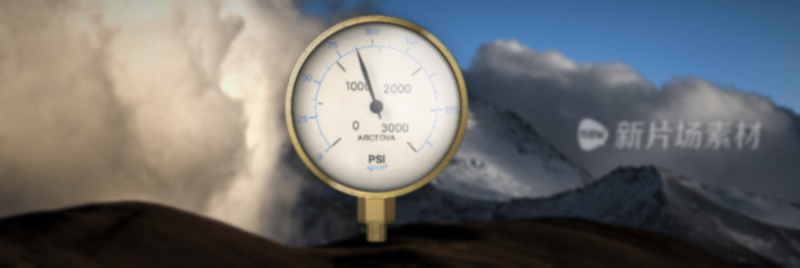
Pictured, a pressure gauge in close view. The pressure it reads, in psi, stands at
1250 psi
